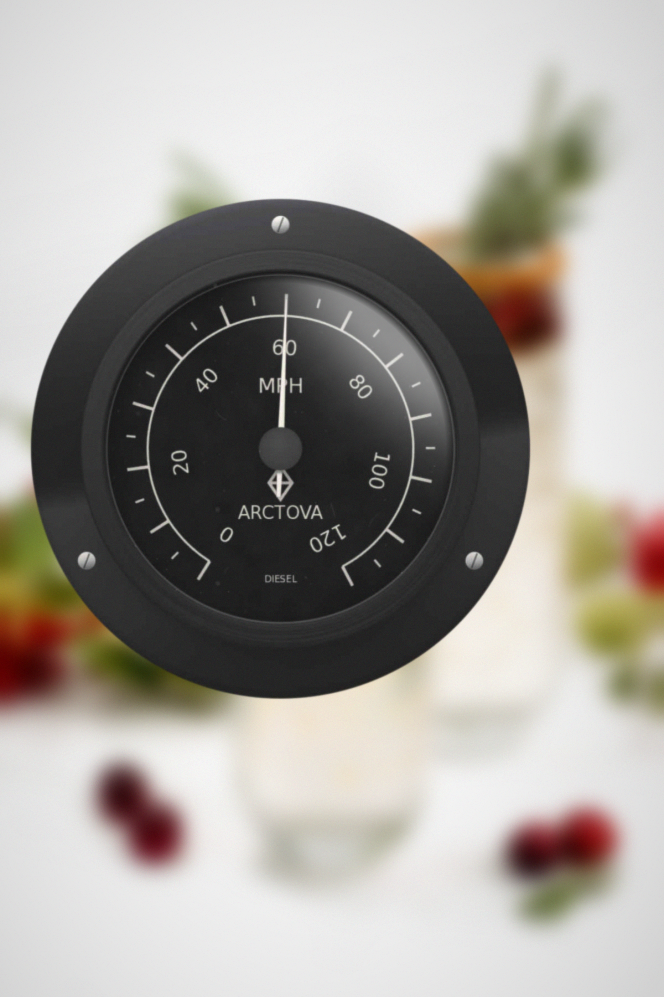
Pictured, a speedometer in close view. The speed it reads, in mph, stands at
60 mph
